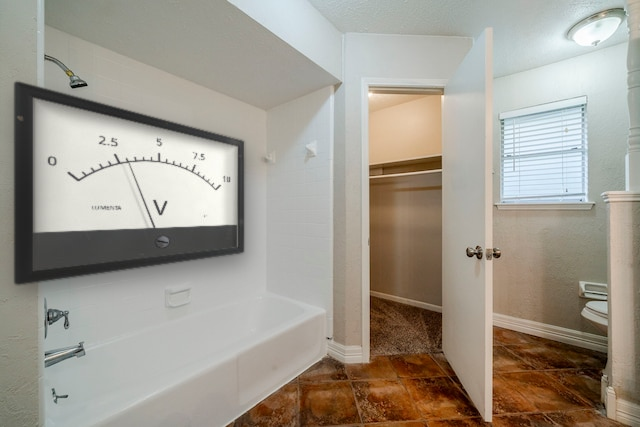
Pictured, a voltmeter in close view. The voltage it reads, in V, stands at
3 V
